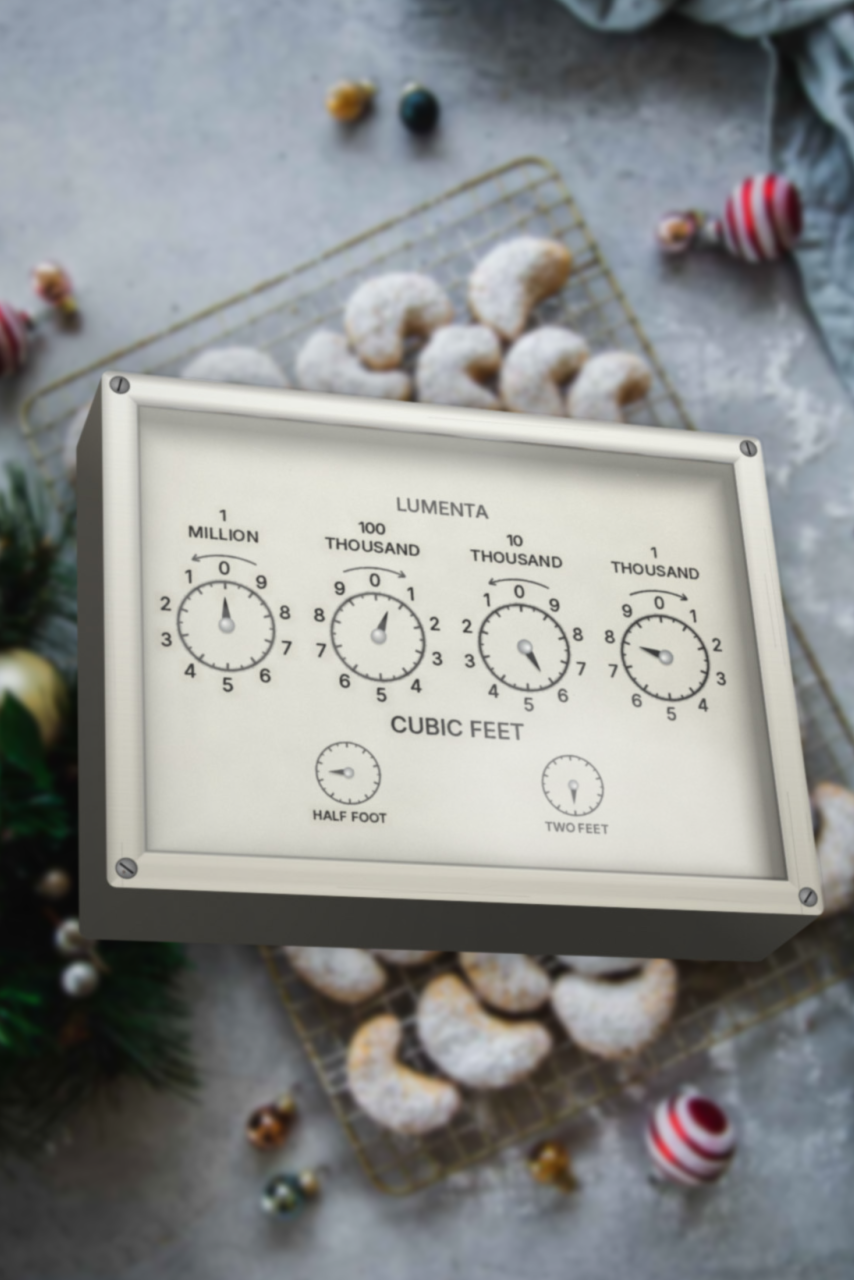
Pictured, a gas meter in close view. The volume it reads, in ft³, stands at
5800 ft³
